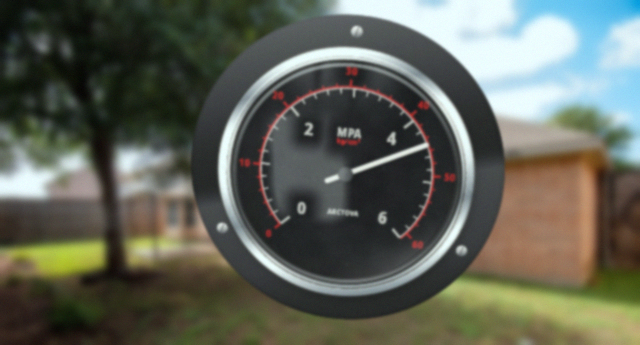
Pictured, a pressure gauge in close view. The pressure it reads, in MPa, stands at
4.4 MPa
